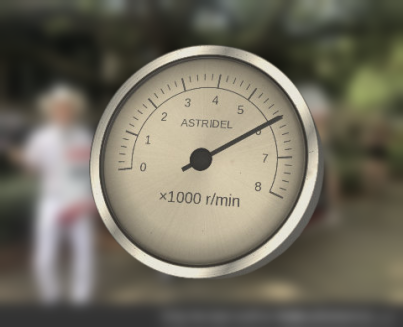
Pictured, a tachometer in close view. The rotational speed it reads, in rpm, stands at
6000 rpm
